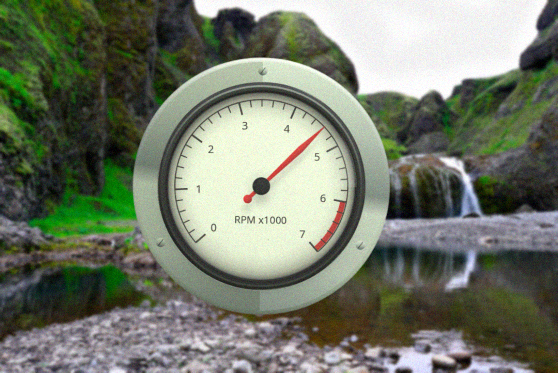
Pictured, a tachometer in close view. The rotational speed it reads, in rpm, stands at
4600 rpm
